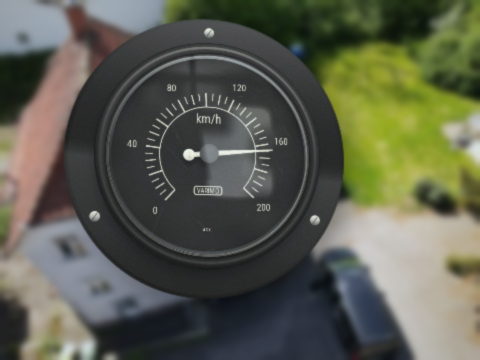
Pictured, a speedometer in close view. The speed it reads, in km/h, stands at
165 km/h
